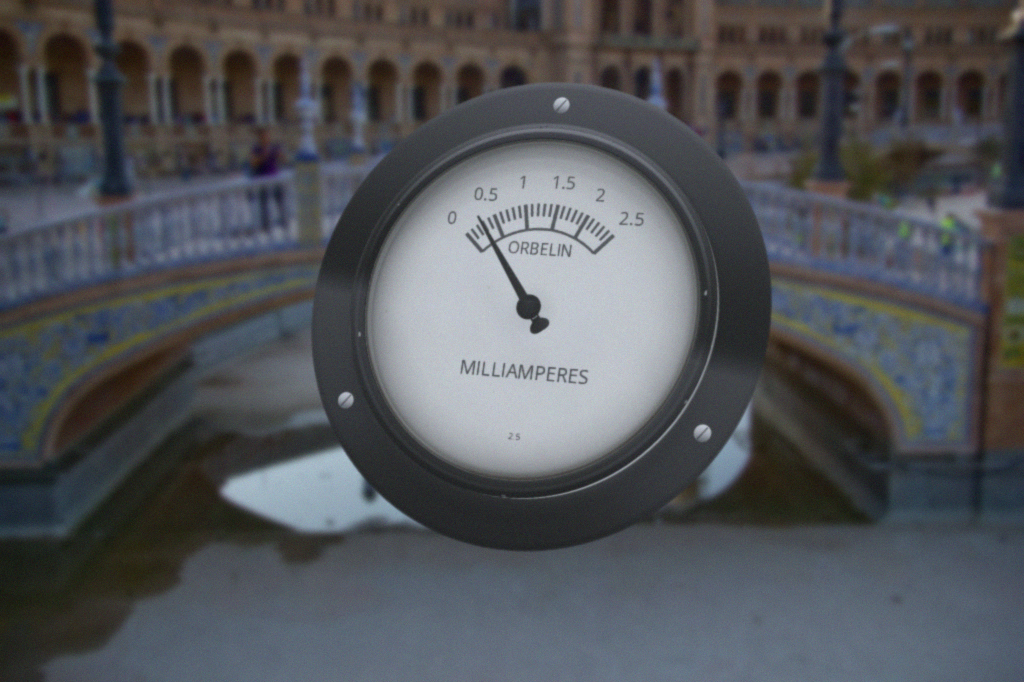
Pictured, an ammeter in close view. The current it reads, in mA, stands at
0.3 mA
